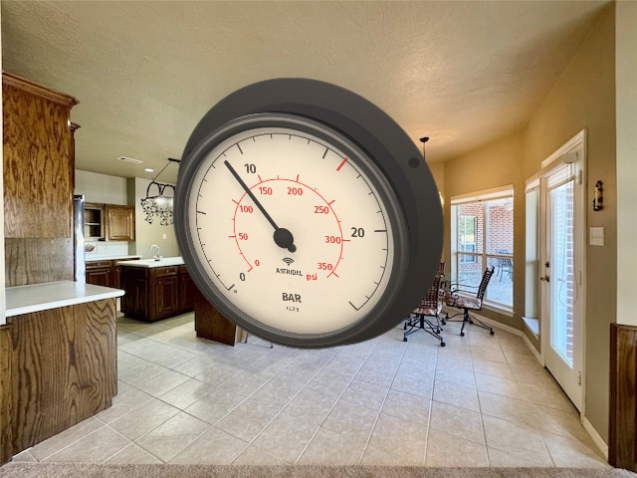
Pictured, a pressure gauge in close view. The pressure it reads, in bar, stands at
9 bar
